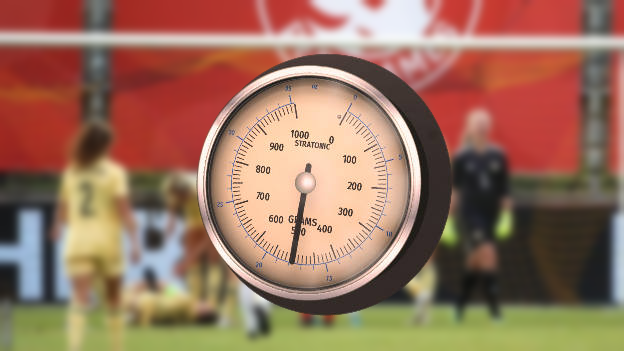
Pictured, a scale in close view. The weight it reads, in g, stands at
500 g
